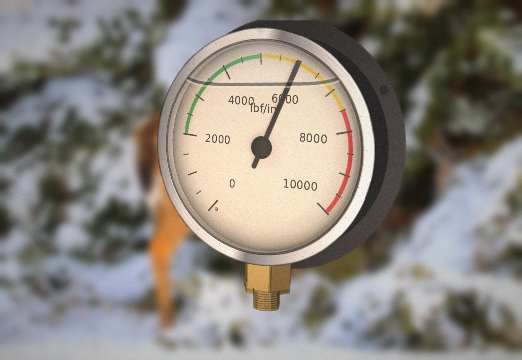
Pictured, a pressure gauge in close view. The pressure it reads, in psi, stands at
6000 psi
